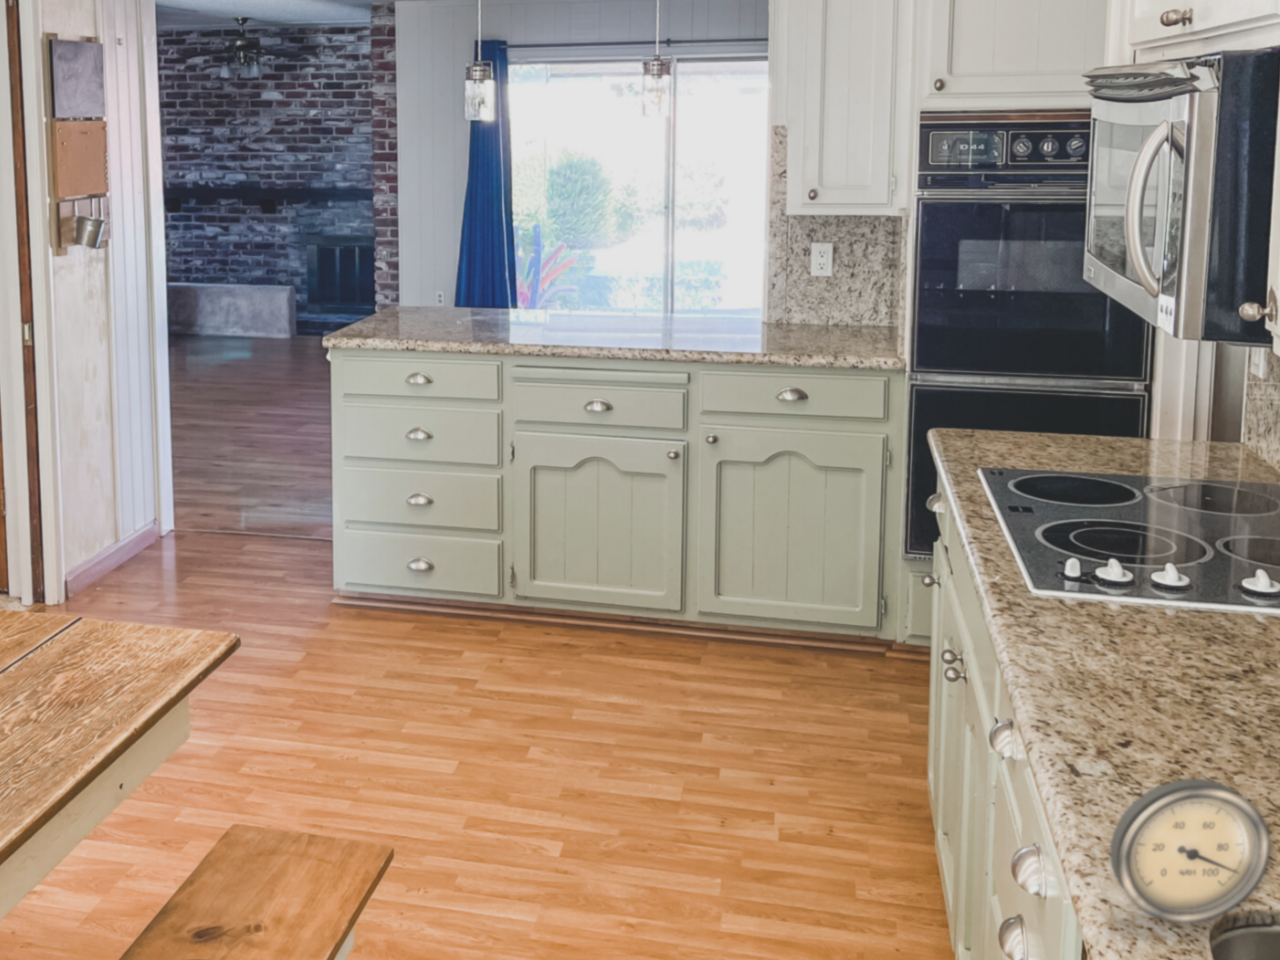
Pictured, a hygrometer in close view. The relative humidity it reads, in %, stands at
92 %
